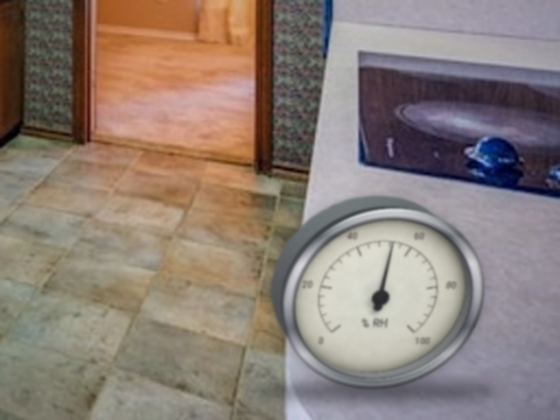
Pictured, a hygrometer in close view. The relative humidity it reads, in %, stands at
52 %
